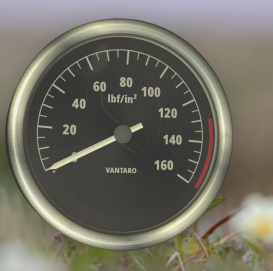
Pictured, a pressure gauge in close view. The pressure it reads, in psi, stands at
0 psi
